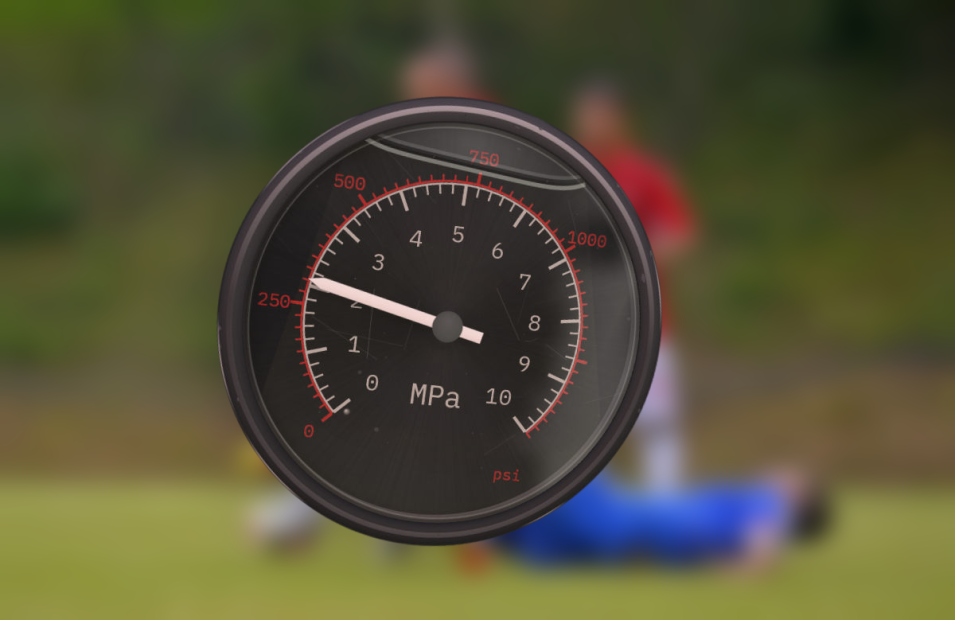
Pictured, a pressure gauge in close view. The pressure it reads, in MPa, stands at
2.1 MPa
